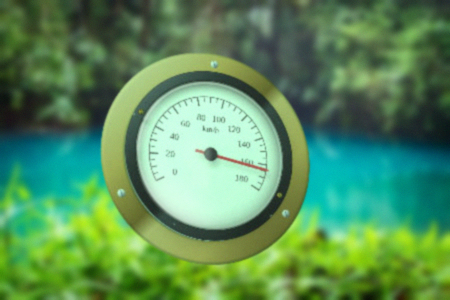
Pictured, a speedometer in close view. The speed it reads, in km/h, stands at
165 km/h
